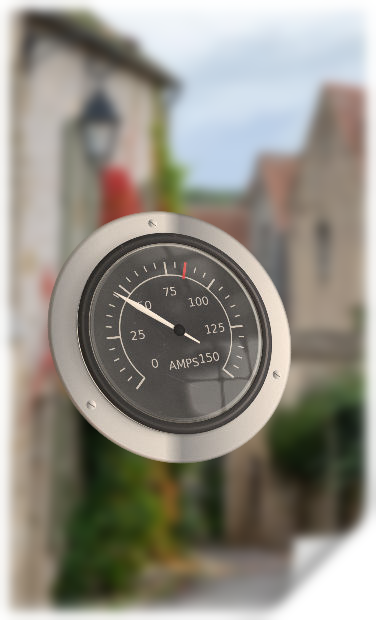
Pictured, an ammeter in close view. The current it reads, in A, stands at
45 A
